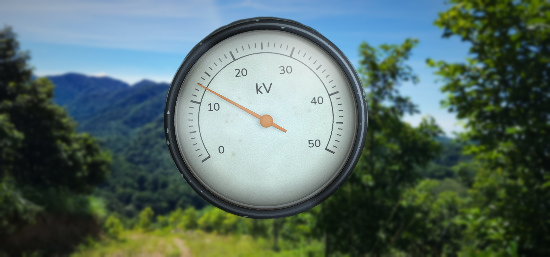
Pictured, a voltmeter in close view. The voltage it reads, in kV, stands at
13 kV
